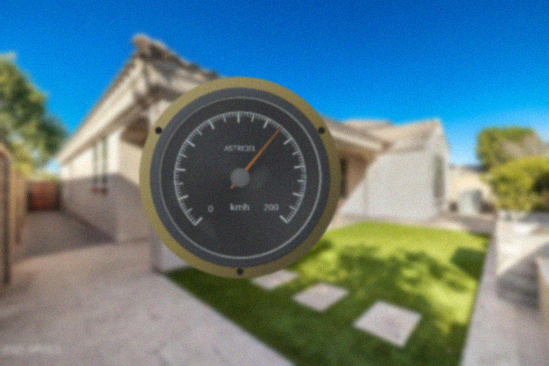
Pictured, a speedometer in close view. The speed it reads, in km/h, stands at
130 km/h
